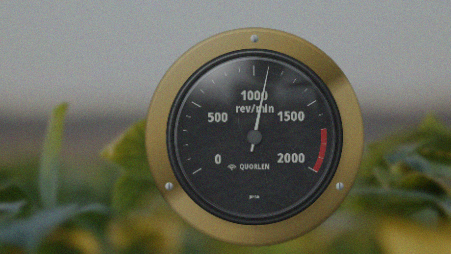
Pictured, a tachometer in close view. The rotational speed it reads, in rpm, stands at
1100 rpm
